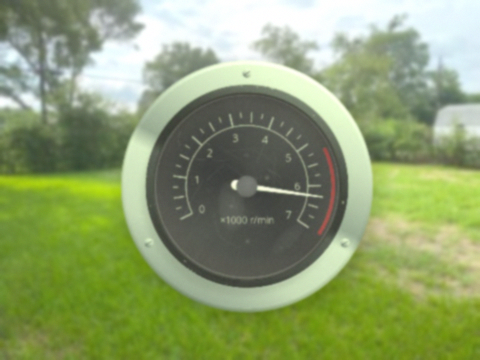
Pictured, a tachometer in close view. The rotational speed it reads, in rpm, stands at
6250 rpm
